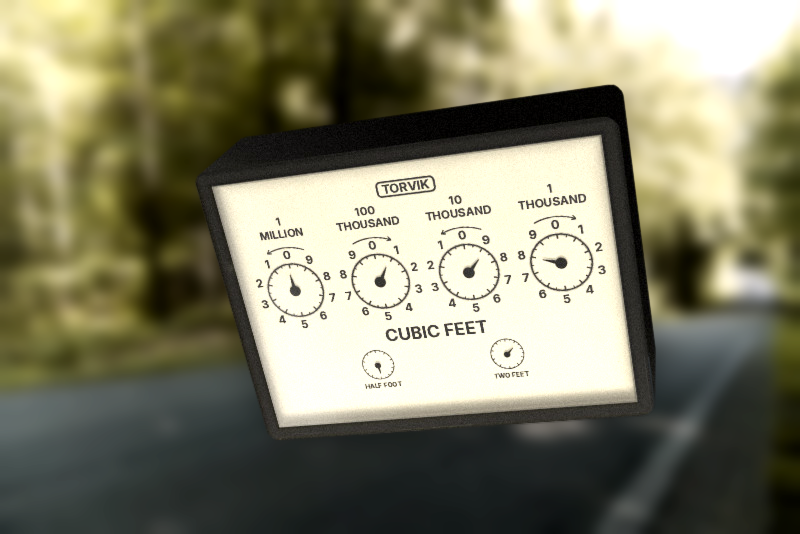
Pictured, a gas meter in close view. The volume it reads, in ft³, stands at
8800 ft³
